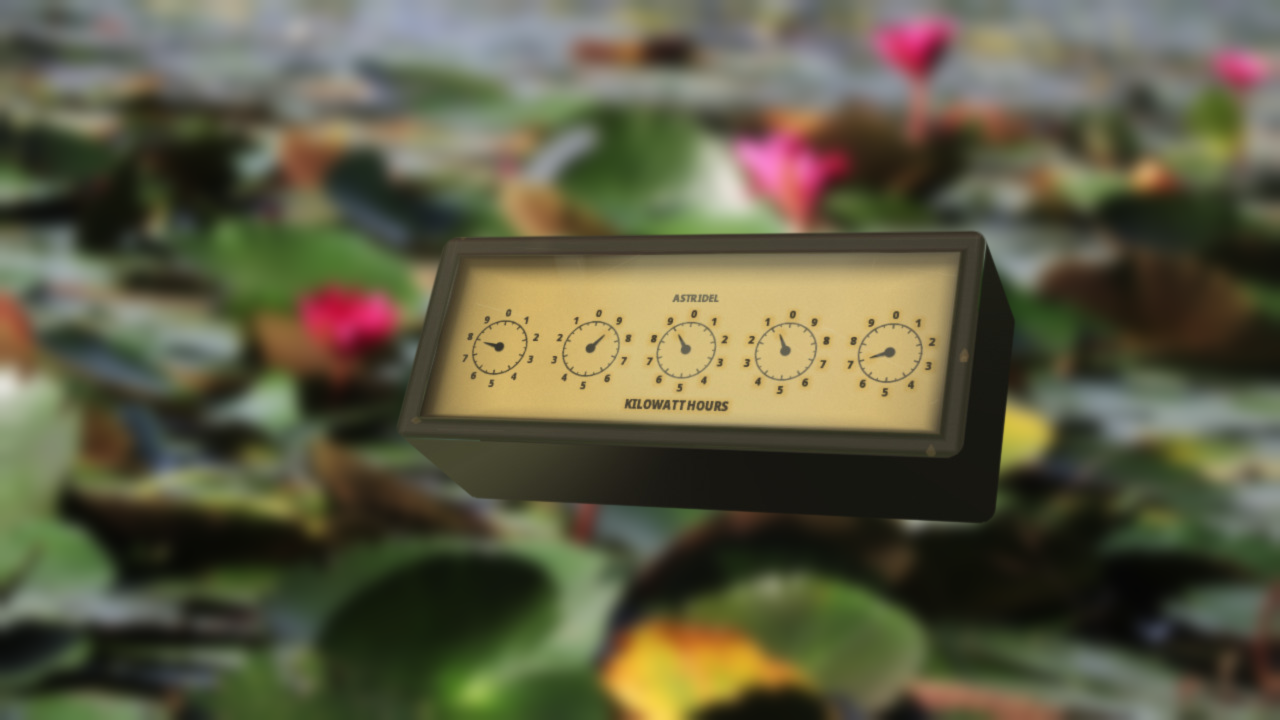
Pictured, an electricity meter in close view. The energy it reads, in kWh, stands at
78907 kWh
